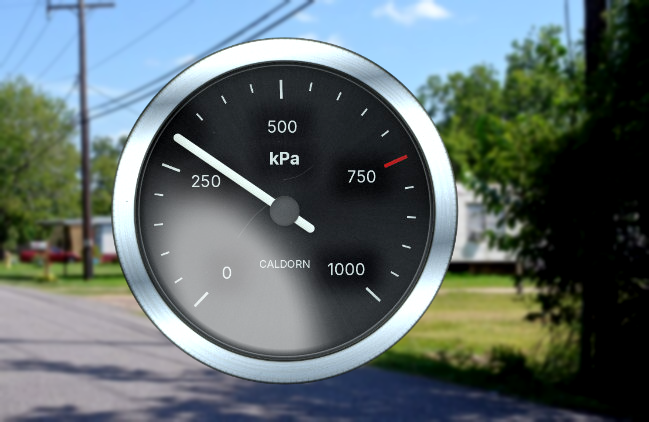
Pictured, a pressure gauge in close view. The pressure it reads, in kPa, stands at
300 kPa
